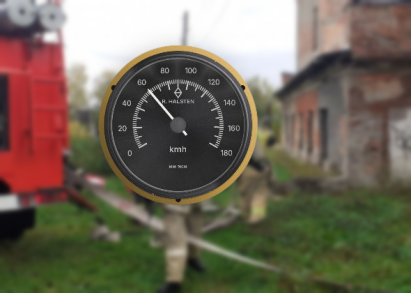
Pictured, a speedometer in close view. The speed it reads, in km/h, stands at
60 km/h
